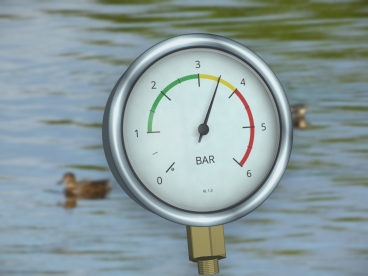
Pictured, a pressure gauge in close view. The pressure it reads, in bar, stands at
3.5 bar
